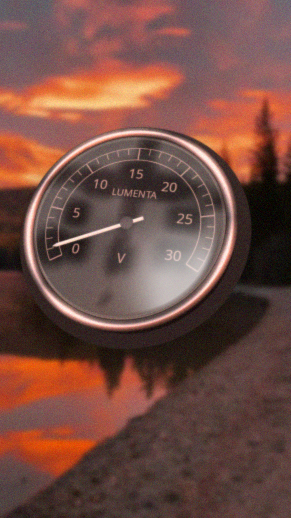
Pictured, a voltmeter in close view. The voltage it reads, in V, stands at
1 V
